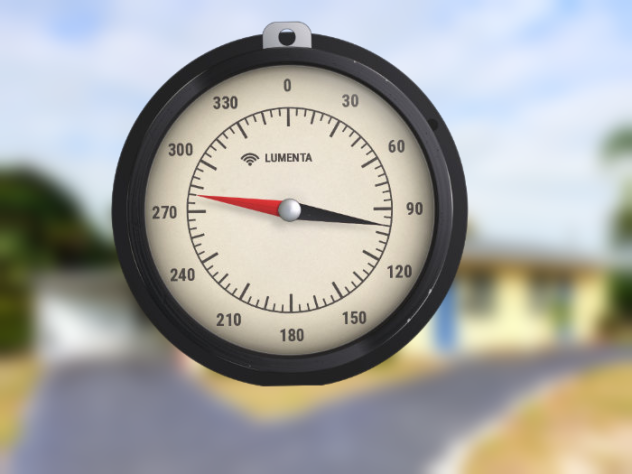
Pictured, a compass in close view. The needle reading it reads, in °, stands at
280 °
